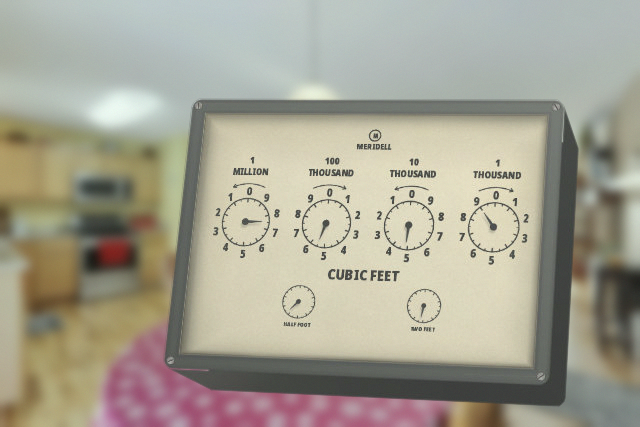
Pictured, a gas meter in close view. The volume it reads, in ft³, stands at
754900 ft³
